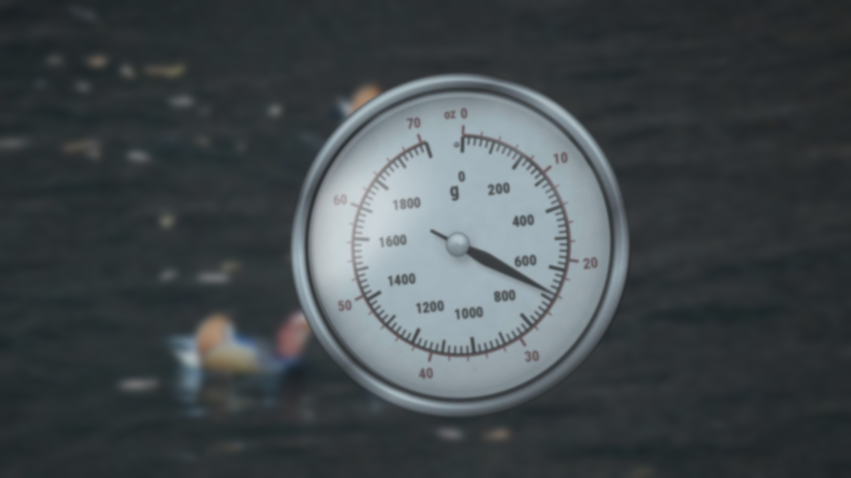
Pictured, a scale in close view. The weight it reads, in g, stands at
680 g
